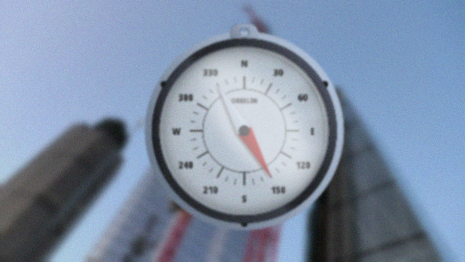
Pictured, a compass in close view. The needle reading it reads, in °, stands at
150 °
